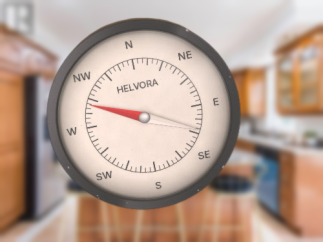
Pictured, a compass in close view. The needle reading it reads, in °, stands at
295 °
